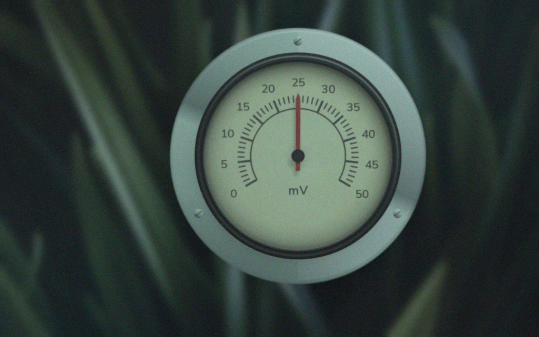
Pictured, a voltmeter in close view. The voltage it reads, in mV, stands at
25 mV
